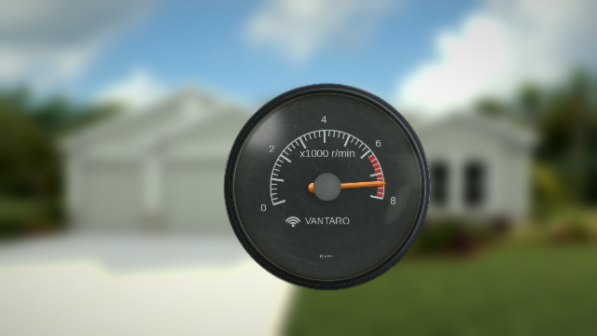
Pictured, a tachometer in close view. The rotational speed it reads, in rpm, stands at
7400 rpm
